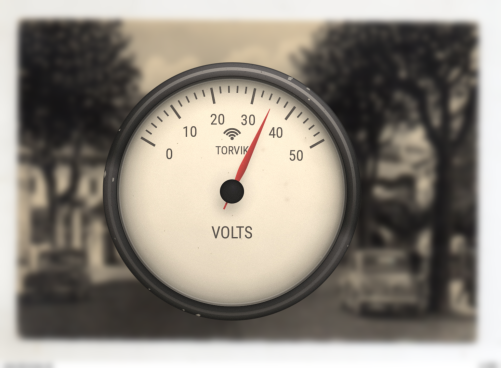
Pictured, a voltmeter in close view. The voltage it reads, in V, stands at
35 V
